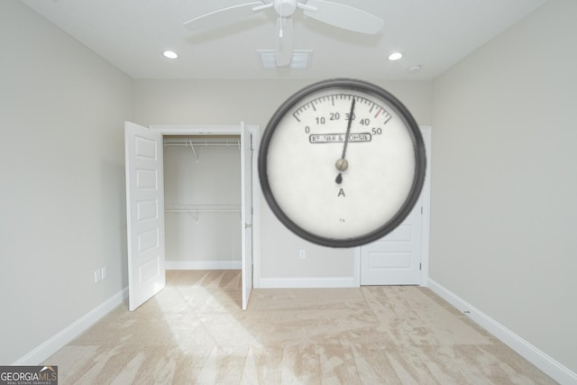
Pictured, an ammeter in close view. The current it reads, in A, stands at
30 A
